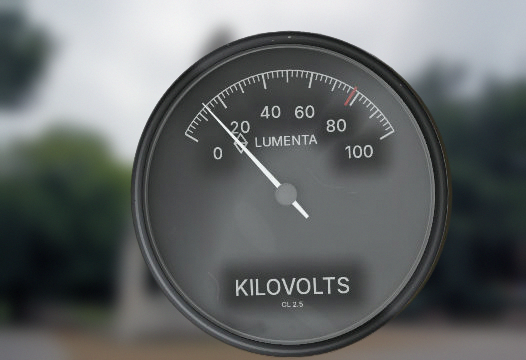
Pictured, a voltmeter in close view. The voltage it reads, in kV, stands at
14 kV
